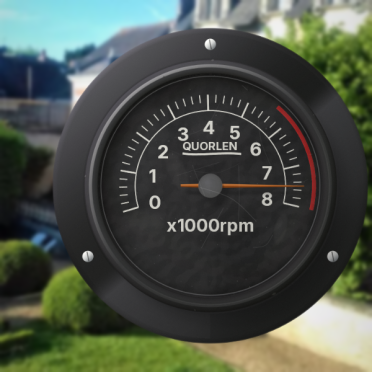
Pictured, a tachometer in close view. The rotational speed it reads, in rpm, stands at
7500 rpm
